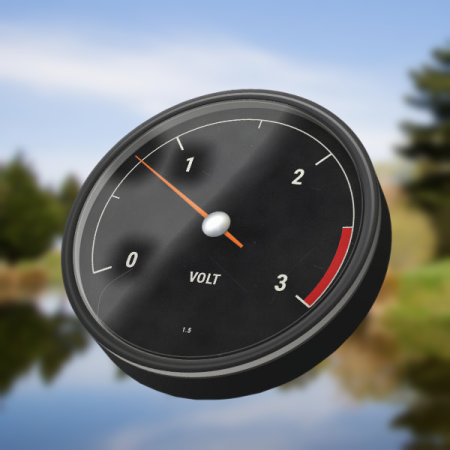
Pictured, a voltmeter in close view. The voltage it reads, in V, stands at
0.75 V
